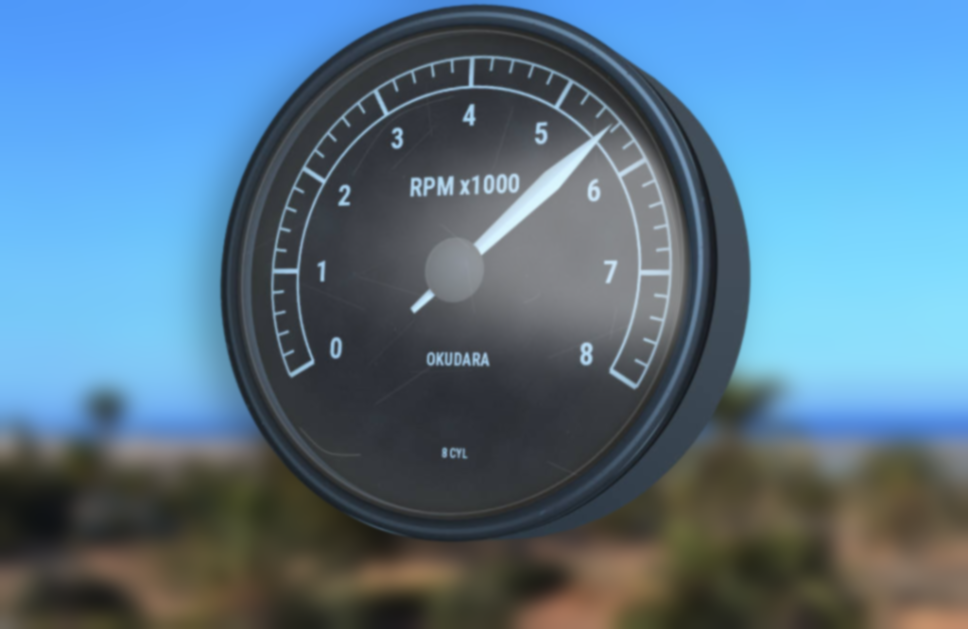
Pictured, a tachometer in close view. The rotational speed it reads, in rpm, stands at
5600 rpm
